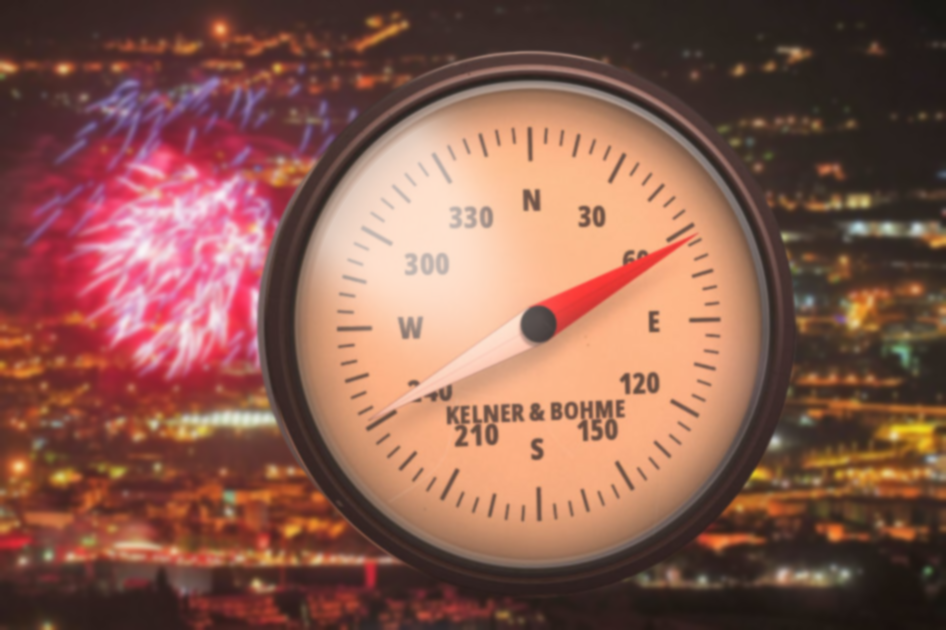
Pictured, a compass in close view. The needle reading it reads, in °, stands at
62.5 °
